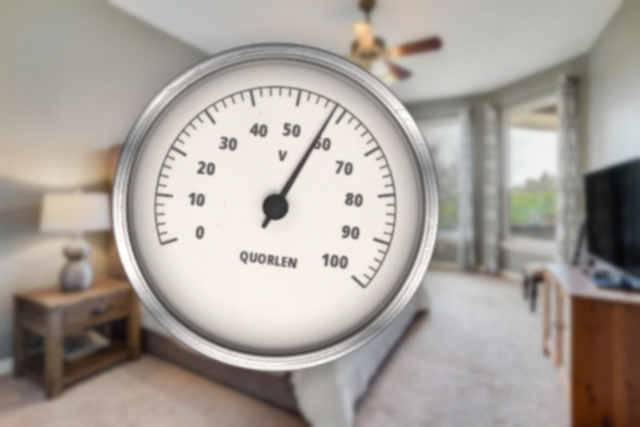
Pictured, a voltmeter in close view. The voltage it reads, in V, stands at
58 V
